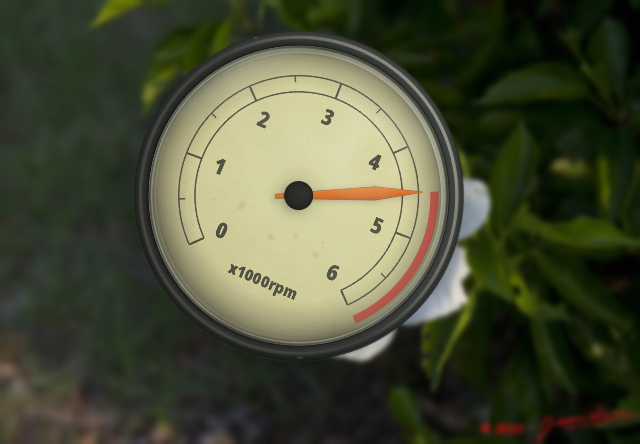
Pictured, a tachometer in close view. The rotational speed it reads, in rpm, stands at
4500 rpm
